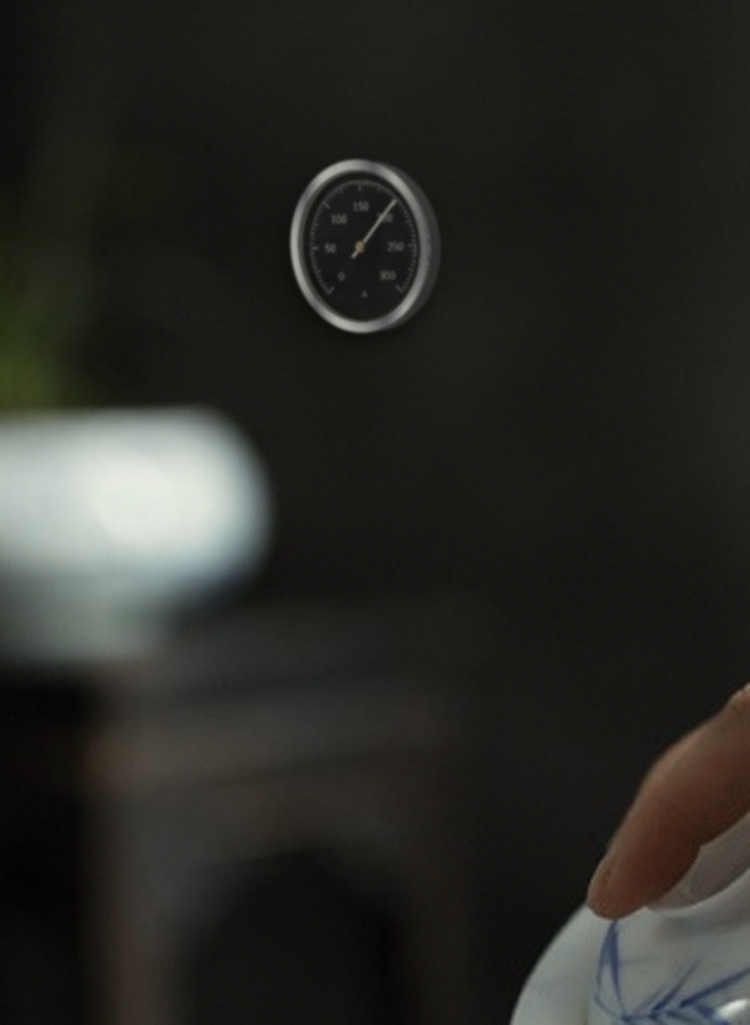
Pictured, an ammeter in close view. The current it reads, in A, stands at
200 A
